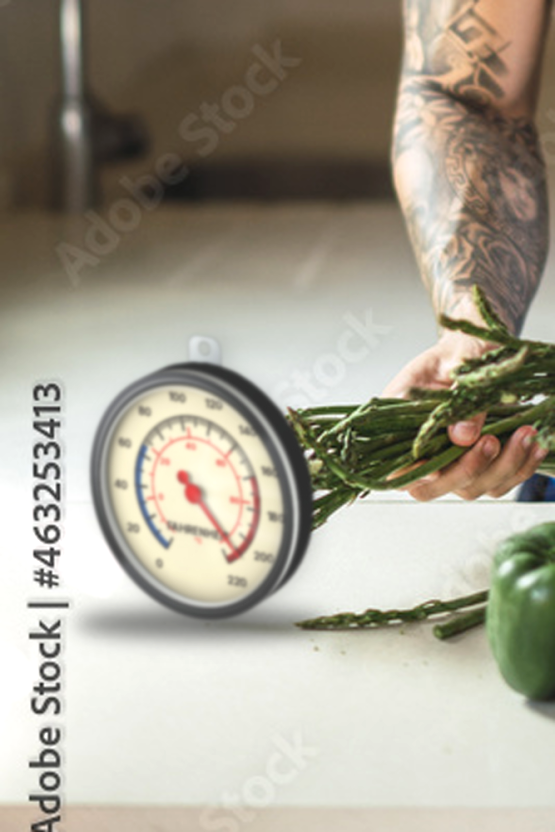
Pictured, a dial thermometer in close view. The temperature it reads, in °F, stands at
210 °F
